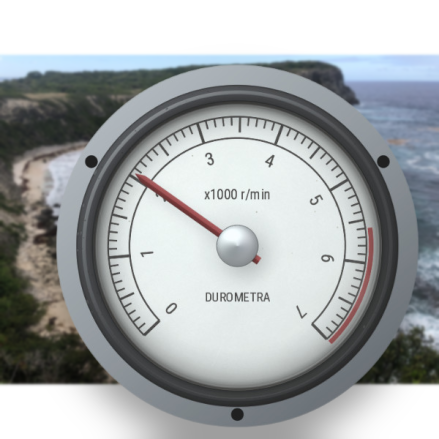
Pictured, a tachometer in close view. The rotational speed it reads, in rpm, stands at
2050 rpm
